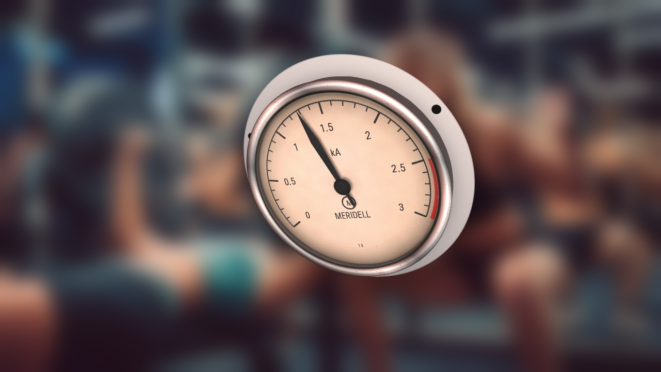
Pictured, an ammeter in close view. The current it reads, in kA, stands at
1.3 kA
